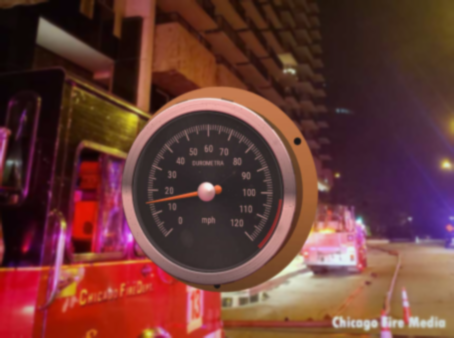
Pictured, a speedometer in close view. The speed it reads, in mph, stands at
15 mph
